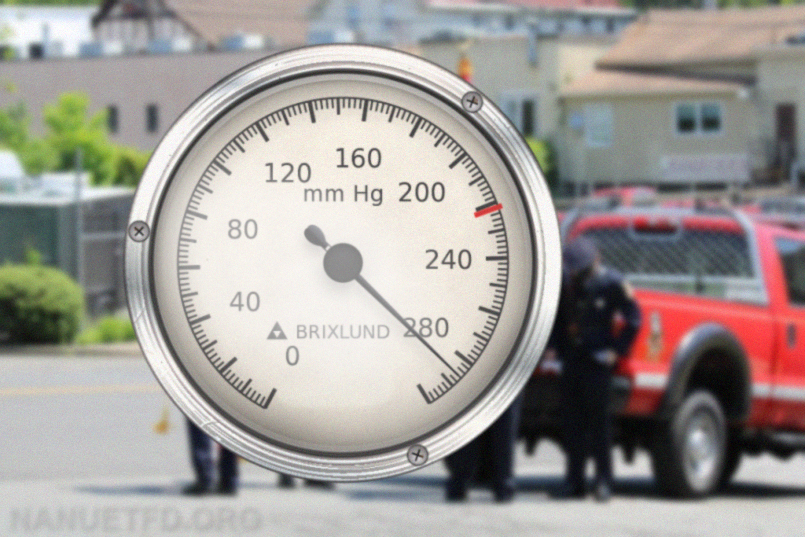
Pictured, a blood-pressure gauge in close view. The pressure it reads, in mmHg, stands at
286 mmHg
